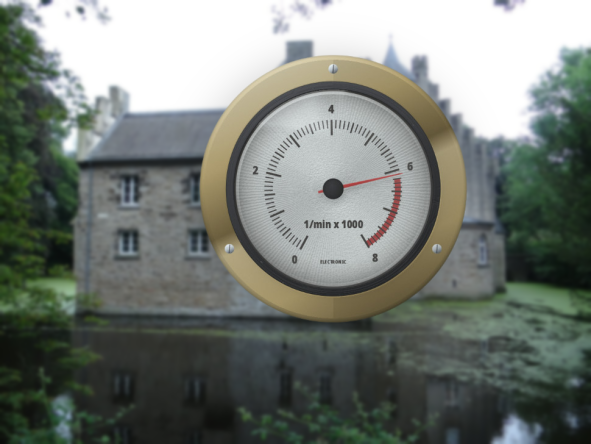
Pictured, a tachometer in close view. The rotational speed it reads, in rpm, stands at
6100 rpm
